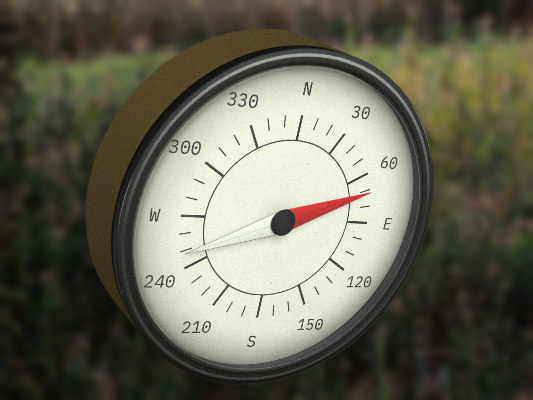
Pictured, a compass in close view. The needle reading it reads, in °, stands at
70 °
